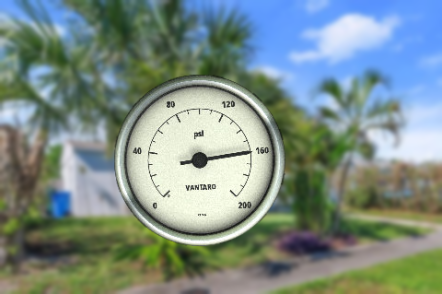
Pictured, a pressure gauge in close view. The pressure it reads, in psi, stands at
160 psi
